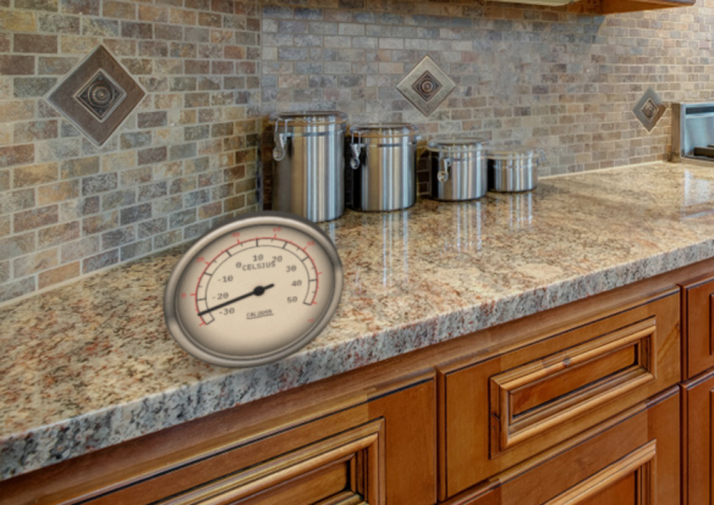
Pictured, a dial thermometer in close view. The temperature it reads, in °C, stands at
-25 °C
